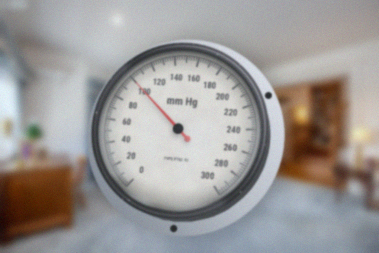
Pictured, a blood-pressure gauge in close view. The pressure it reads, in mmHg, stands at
100 mmHg
